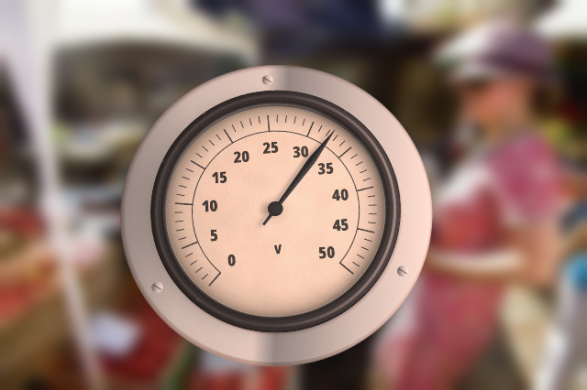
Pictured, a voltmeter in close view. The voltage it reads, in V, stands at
32.5 V
